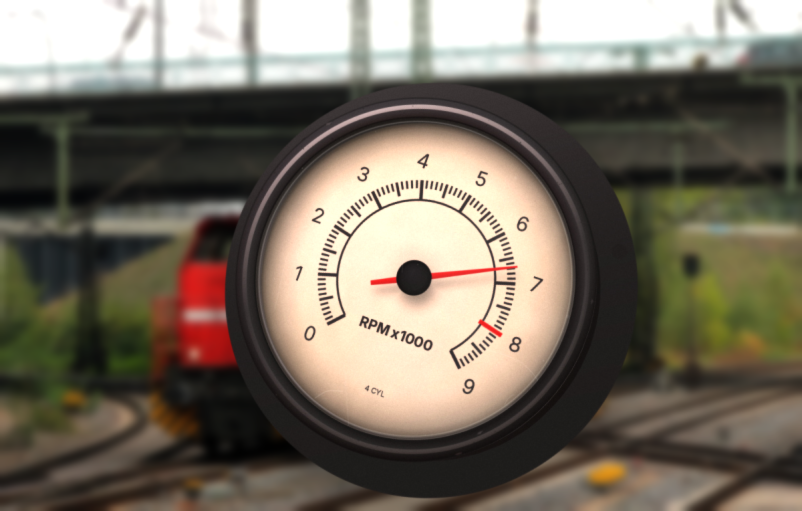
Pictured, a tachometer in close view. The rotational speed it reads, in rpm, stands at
6700 rpm
